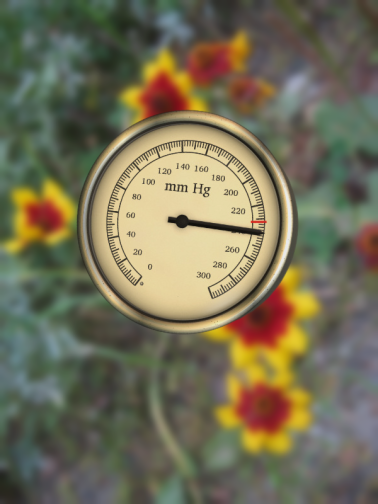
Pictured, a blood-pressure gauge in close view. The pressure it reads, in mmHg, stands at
240 mmHg
